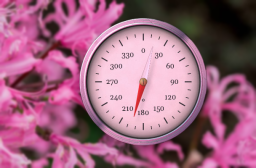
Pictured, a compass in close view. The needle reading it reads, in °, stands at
195 °
